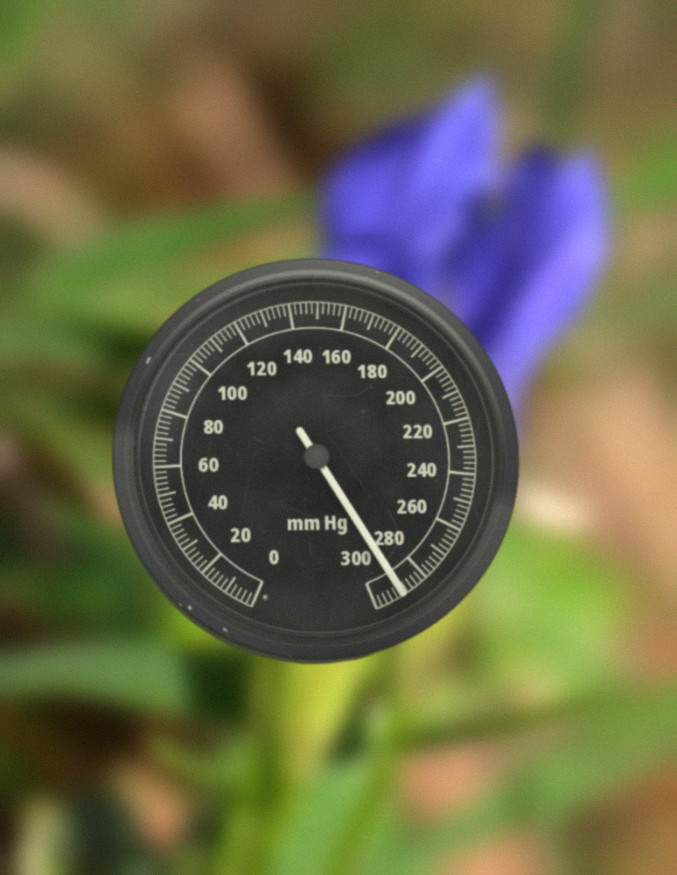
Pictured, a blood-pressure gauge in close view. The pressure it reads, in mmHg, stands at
290 mmHg
